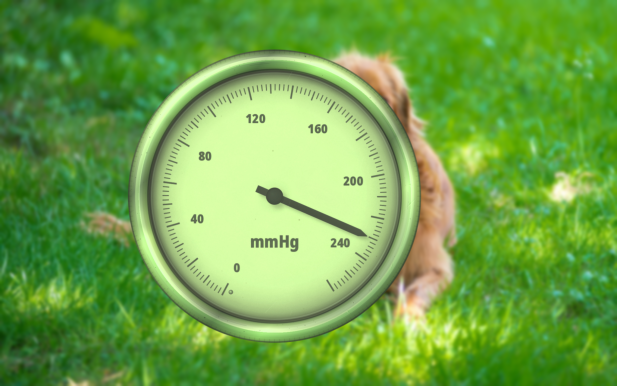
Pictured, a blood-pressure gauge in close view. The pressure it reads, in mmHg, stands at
230 mmHg
